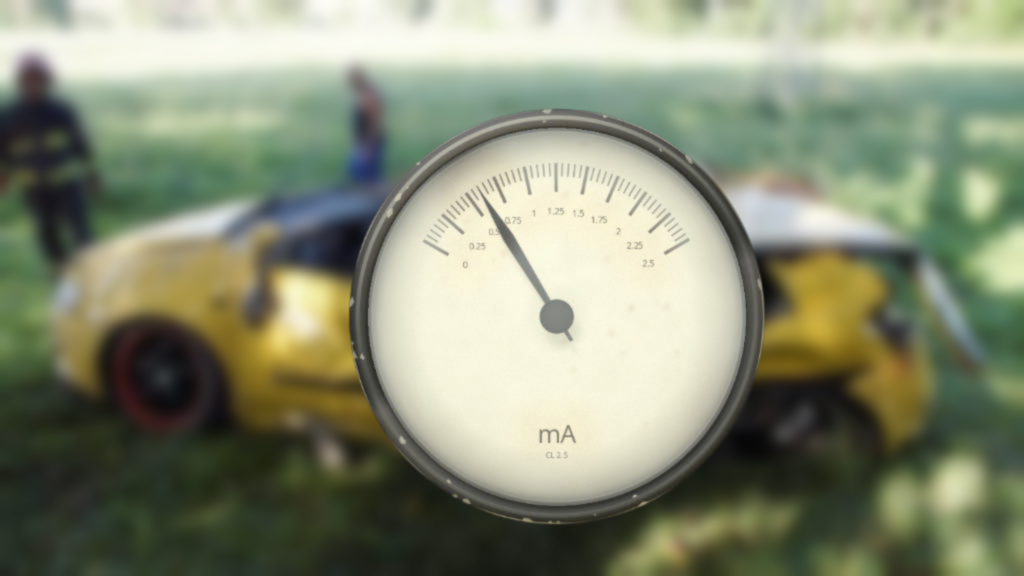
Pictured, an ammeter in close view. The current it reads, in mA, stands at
0.6 mA
